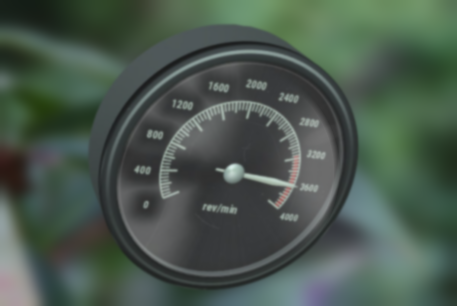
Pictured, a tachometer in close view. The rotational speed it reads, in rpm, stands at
3600 rpm
